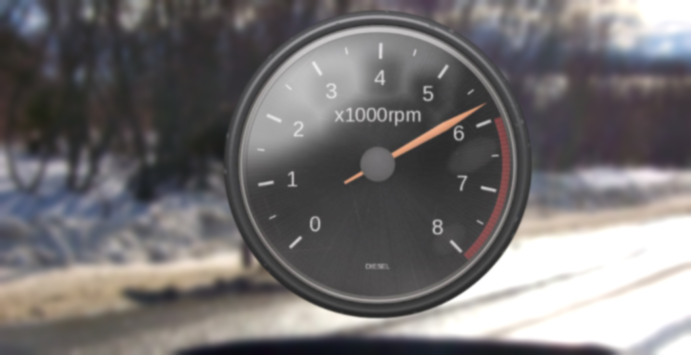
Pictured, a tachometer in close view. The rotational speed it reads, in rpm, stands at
5750 rpm
